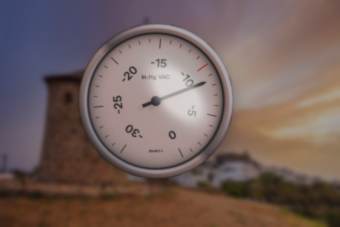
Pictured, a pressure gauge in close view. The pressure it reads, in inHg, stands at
-8.5 inHg
